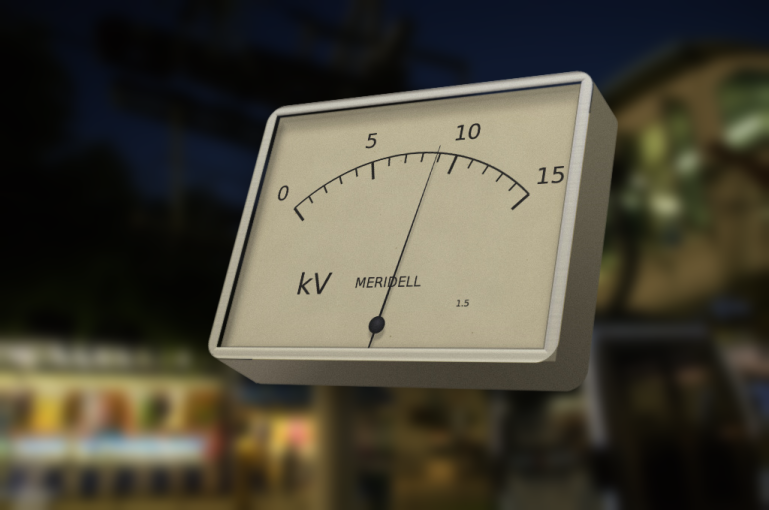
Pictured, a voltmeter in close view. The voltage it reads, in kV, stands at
9 kV
